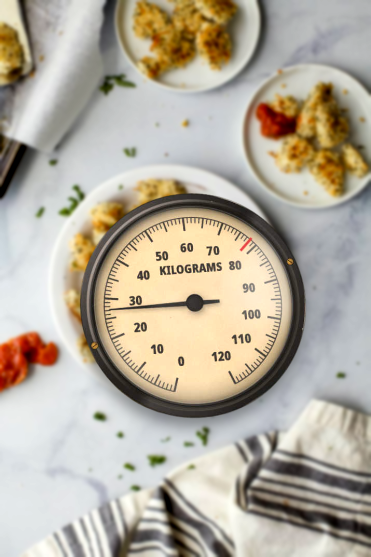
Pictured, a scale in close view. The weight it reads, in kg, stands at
27 kg
